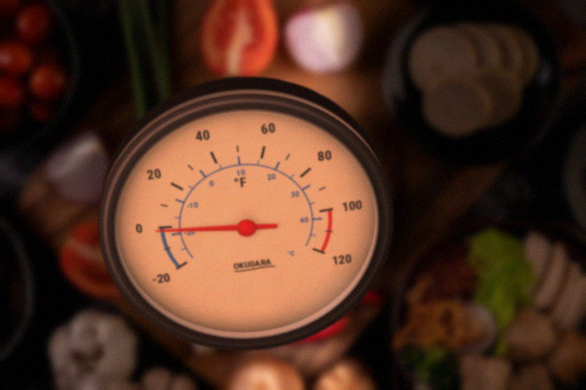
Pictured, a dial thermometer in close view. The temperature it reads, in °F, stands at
0 °F
